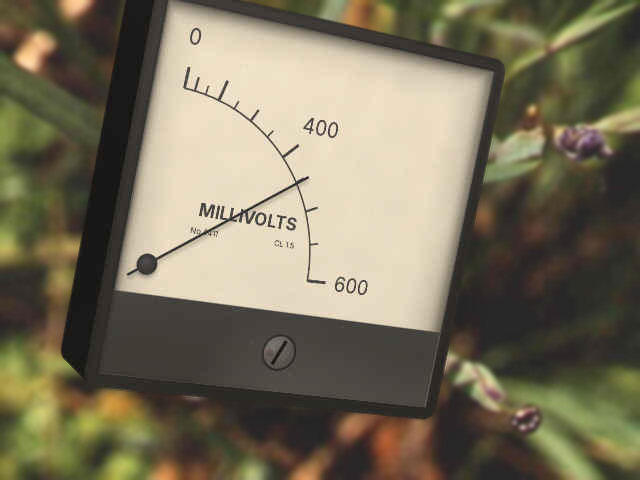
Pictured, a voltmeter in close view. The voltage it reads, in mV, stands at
450 mV
